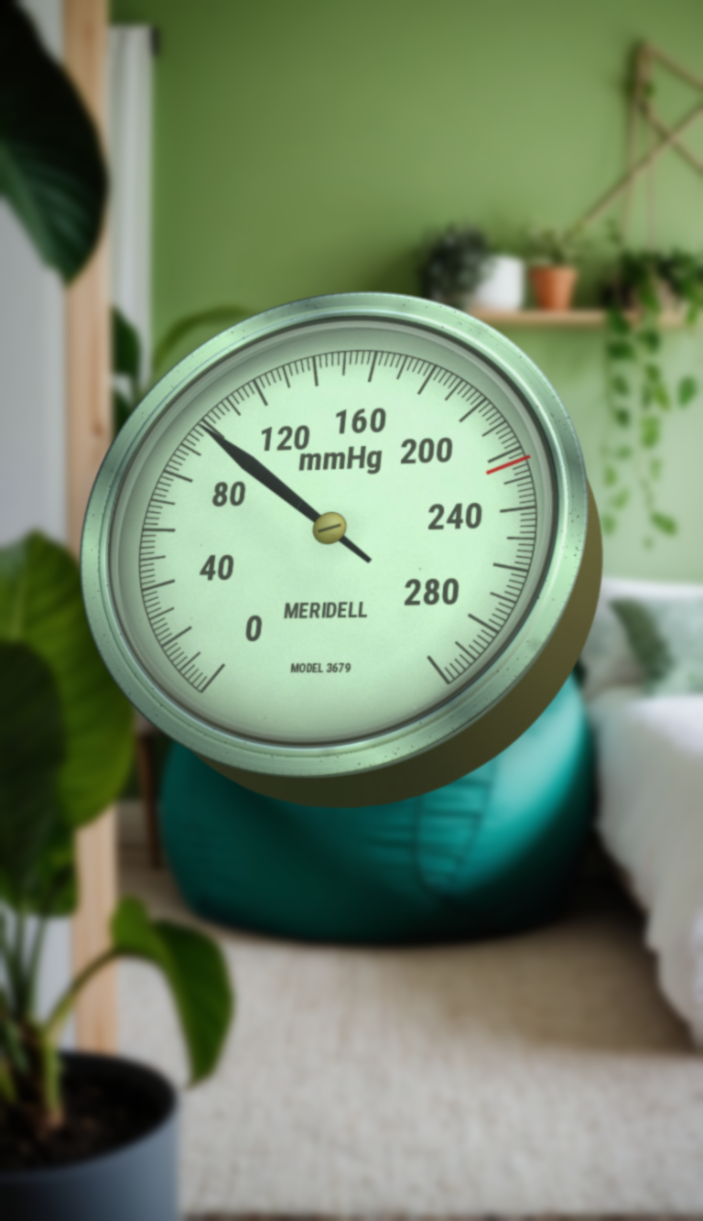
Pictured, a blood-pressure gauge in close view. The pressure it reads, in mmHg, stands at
98 mmHg
